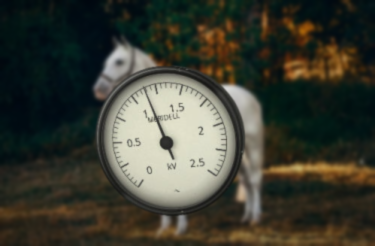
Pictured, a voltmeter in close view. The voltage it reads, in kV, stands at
1.15 kV
